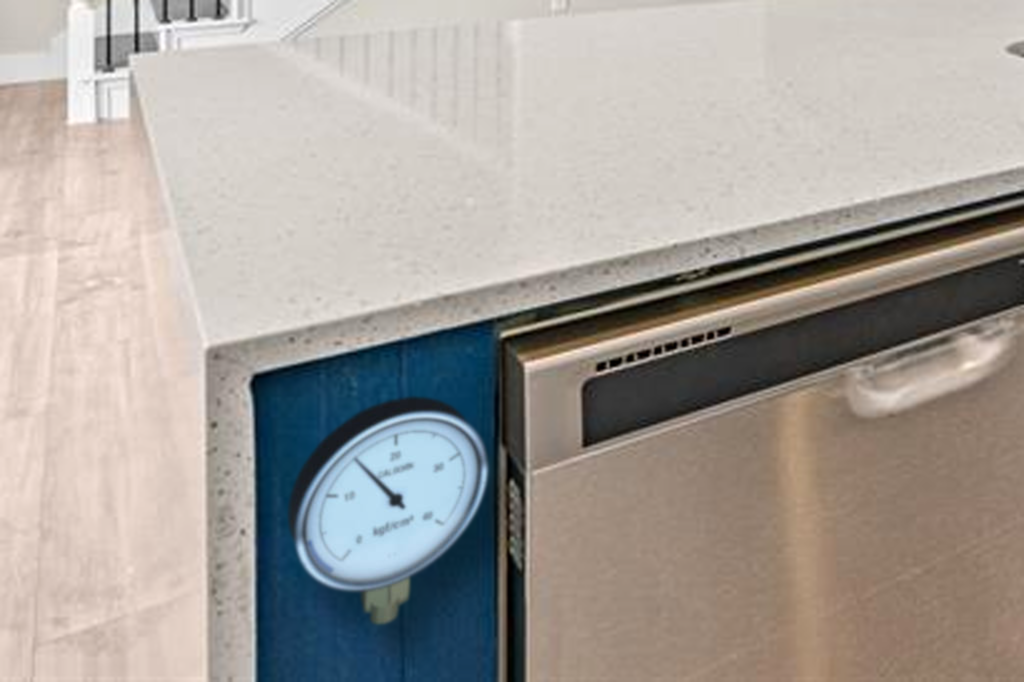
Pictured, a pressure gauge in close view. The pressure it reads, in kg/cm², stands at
15 kg/cm²
